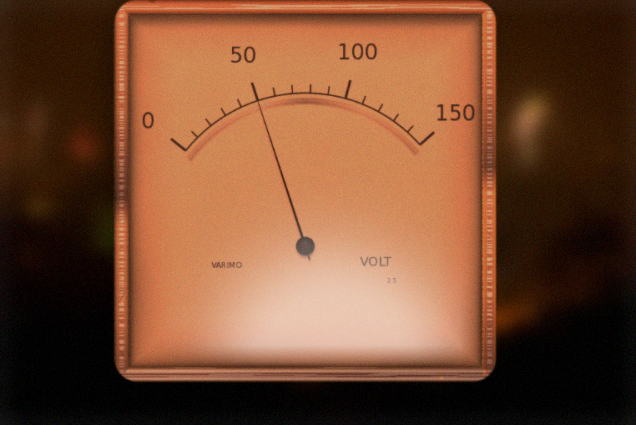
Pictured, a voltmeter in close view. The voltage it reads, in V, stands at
50 V
